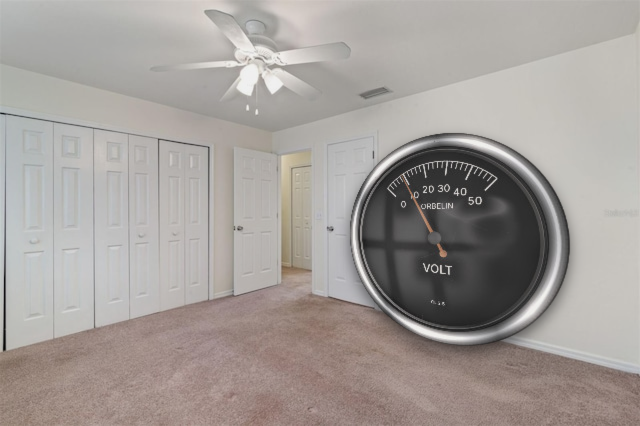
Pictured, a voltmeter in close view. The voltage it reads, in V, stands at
10 V
